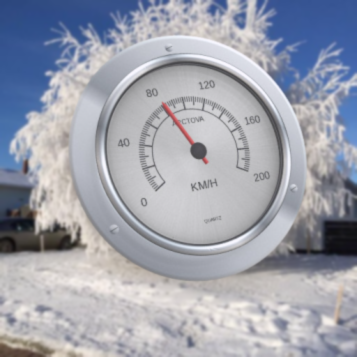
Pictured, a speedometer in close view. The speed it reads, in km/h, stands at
80 km/h
